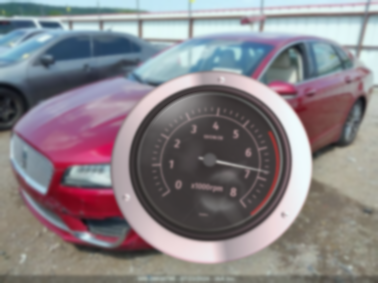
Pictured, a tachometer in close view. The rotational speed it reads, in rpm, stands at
6800 rpm
